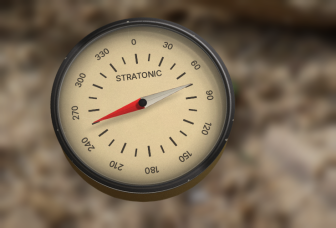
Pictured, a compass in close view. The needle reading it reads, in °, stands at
255 °
